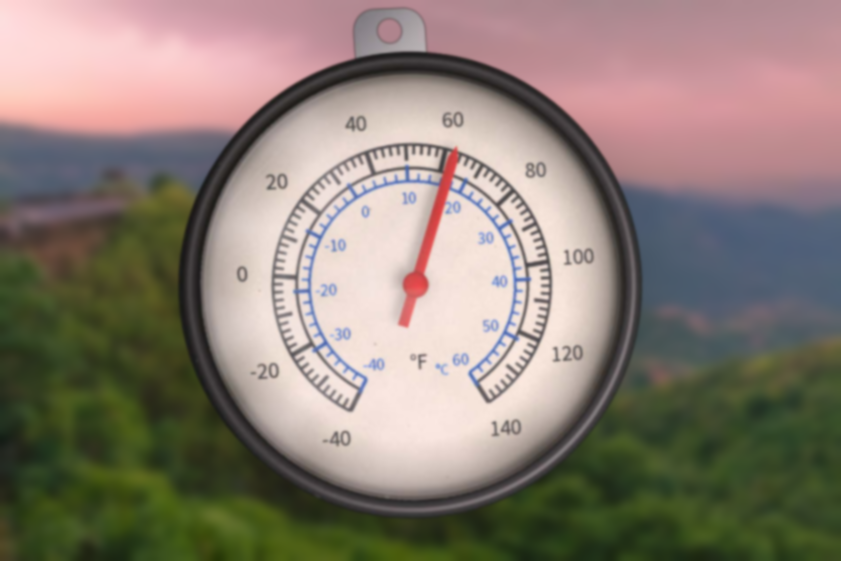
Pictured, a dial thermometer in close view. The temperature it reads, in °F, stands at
62 °F
